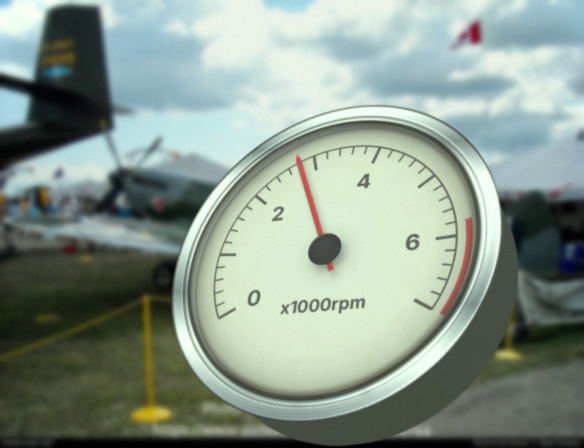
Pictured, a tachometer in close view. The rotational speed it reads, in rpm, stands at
2800 rpm
